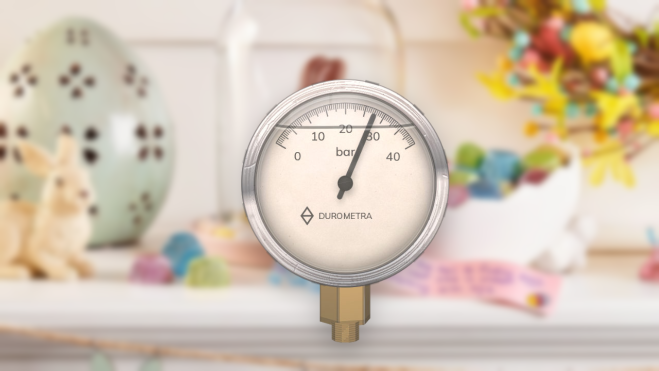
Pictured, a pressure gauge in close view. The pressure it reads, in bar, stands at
27.5 bar
